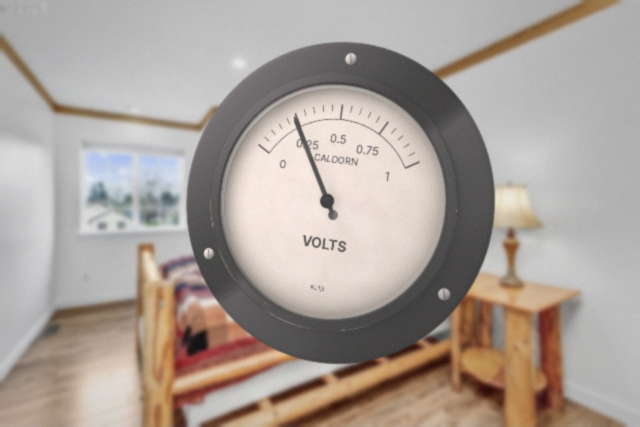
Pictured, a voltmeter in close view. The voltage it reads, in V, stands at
0.25 V
